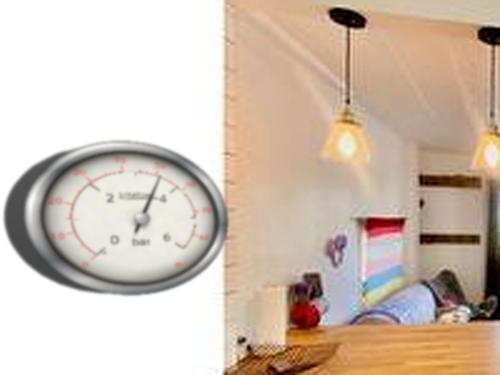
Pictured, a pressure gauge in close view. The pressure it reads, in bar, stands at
3.5 bar
